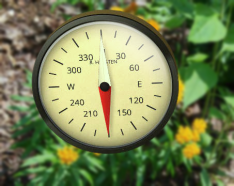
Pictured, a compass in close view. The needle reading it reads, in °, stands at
180 °
